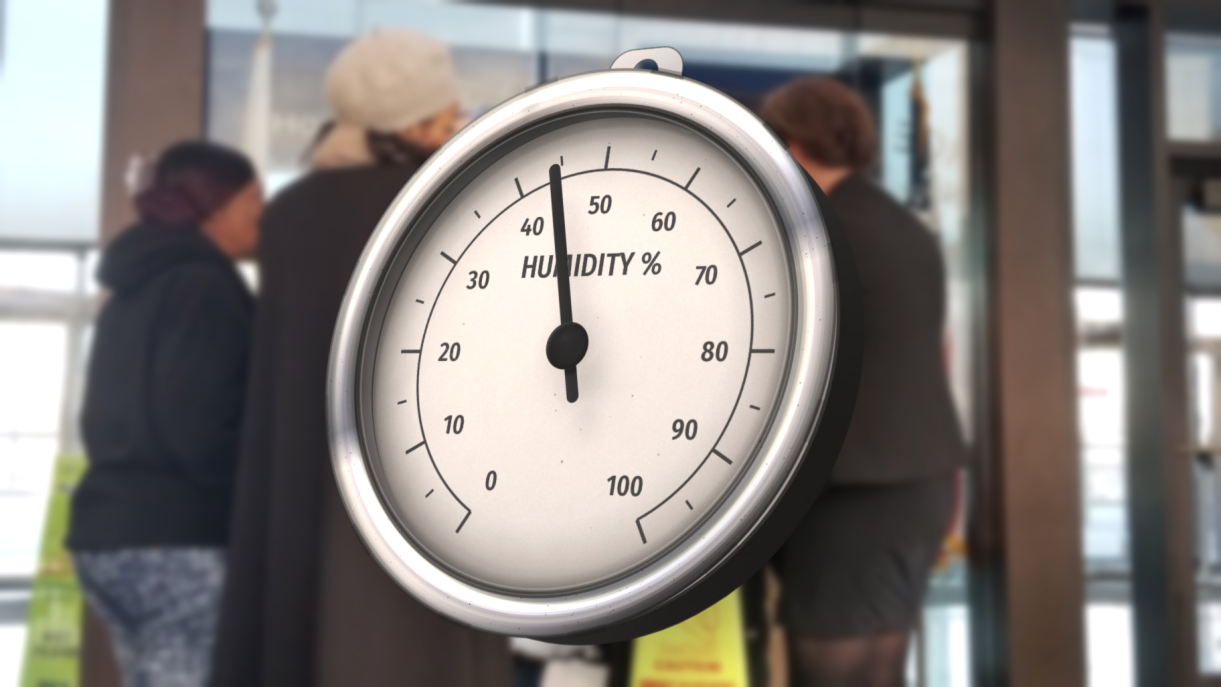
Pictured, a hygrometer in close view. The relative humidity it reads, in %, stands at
45 %
